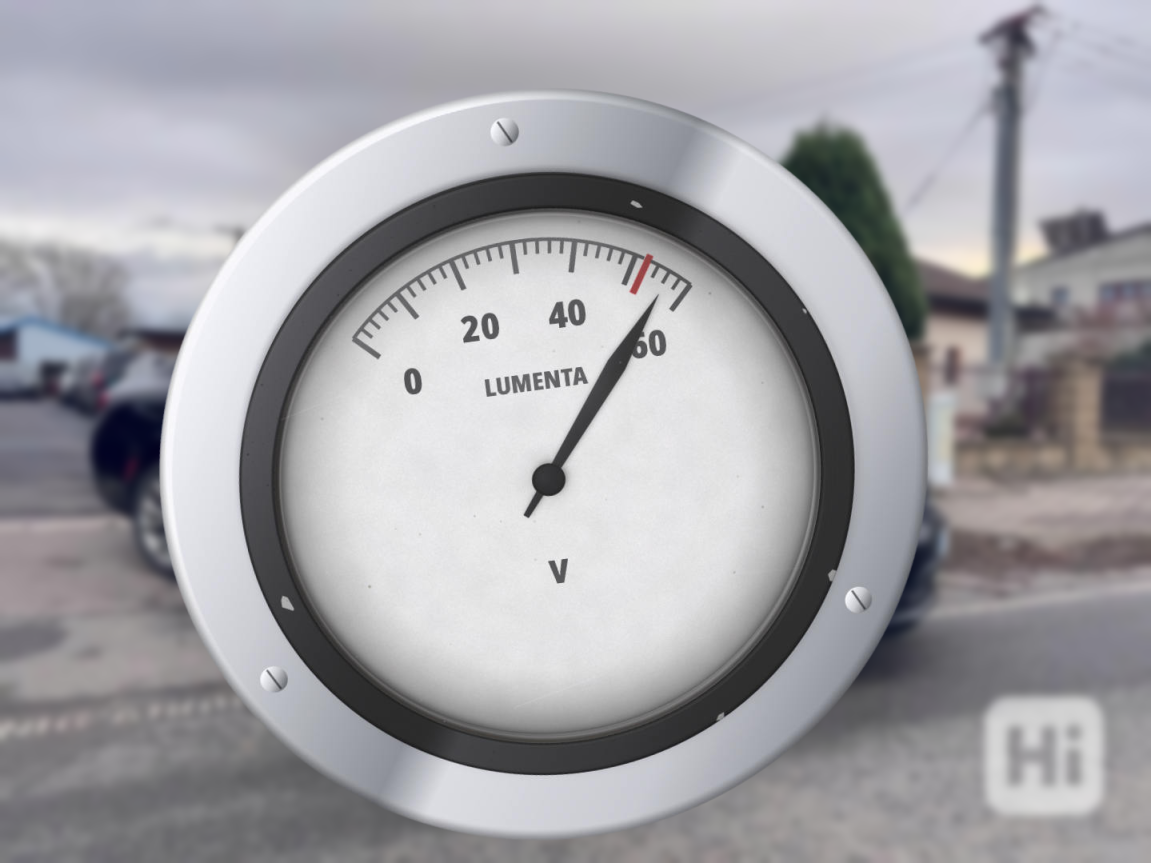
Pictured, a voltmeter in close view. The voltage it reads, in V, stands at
56 V
